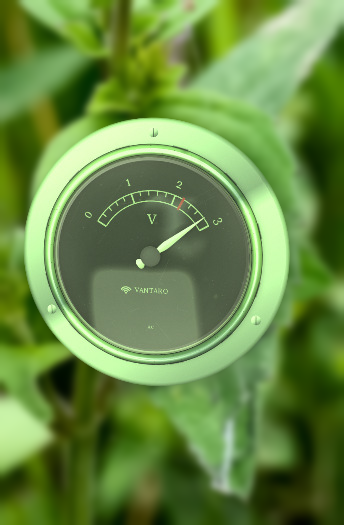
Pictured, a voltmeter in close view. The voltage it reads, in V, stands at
2.8 V
